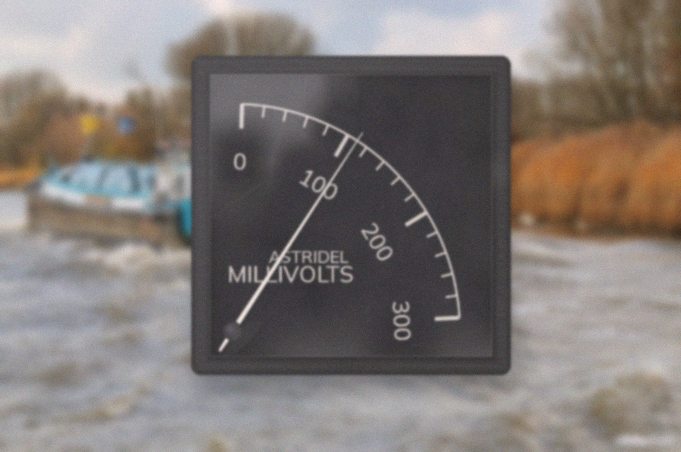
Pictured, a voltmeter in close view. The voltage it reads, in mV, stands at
110 mV
